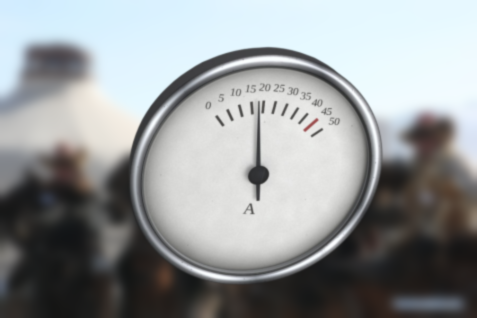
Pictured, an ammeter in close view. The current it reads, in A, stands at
17.5 A
